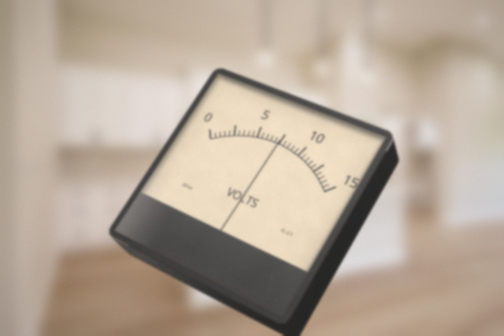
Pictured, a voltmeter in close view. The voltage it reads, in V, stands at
7.5 V
